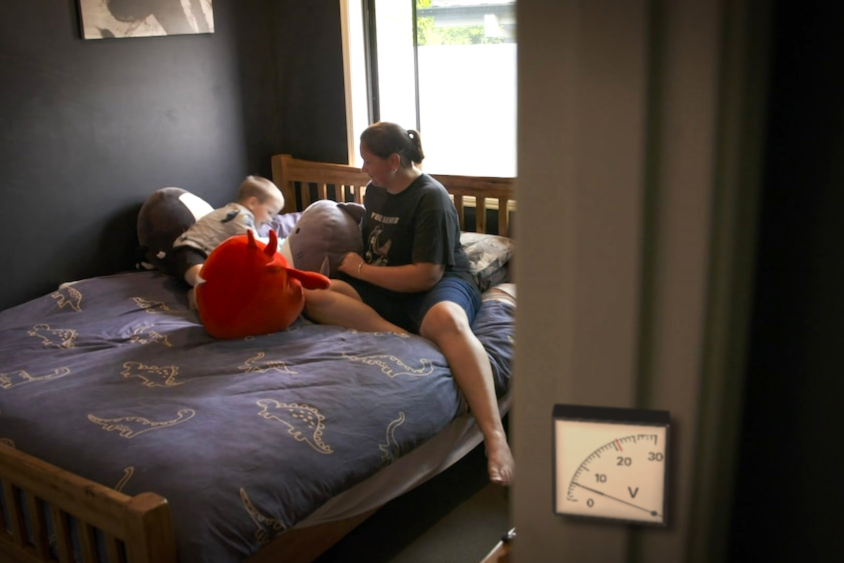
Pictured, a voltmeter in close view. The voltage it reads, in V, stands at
5 V
